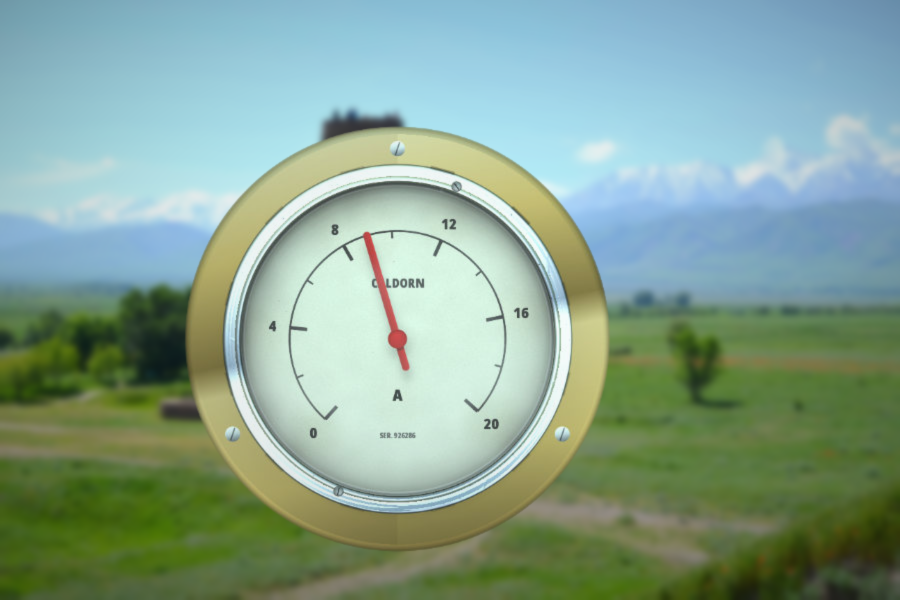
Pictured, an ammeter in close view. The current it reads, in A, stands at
9 A
